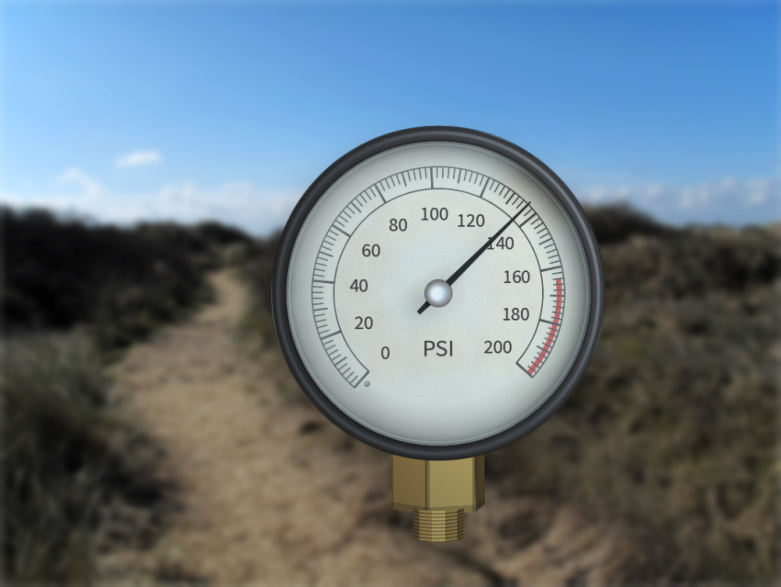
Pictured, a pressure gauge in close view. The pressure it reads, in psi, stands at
136 psi
